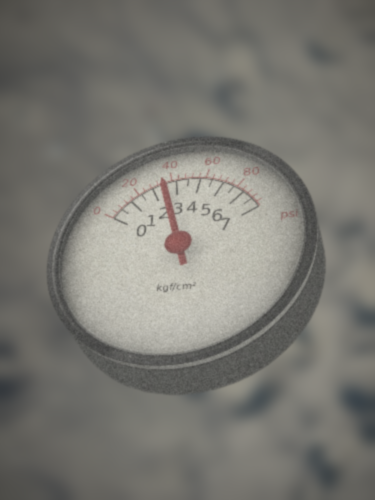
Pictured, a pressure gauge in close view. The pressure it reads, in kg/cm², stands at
2.5 kg/cm²
